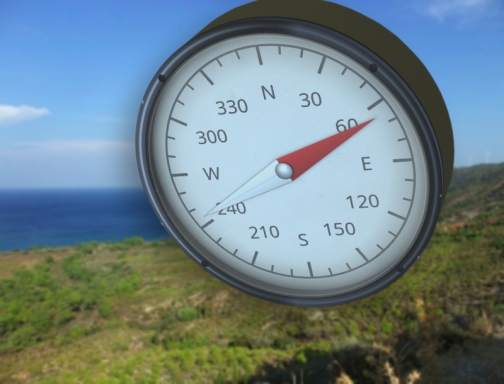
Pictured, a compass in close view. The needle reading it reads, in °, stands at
65 °
